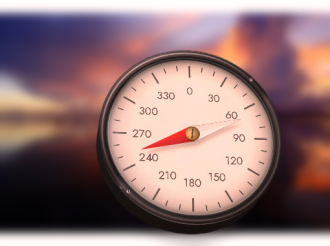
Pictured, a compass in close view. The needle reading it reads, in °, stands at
250 °
